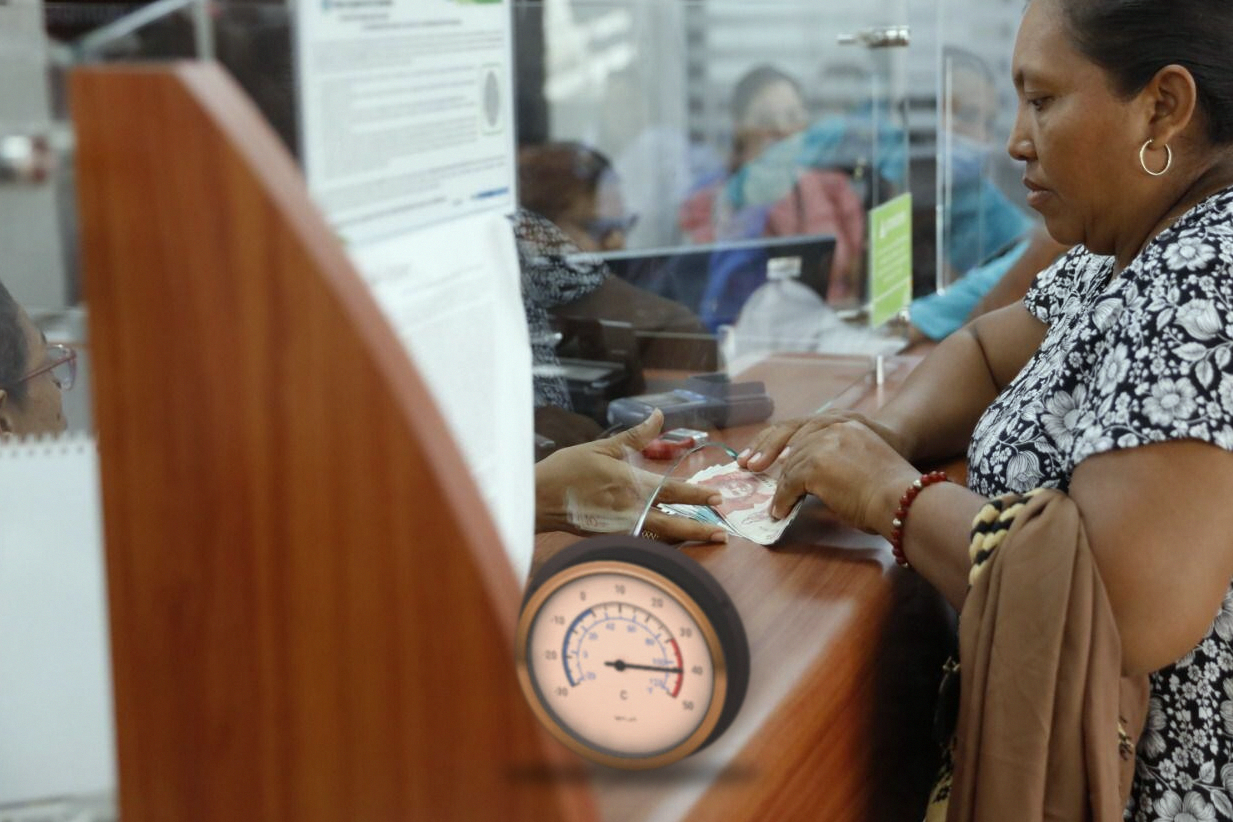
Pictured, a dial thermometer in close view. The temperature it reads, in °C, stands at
40 °C
